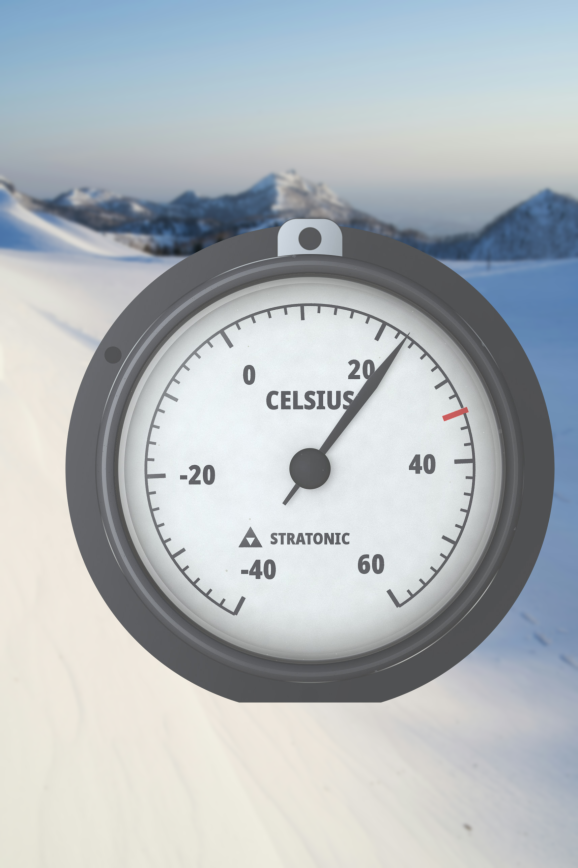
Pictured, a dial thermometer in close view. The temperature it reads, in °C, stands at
23 °C
